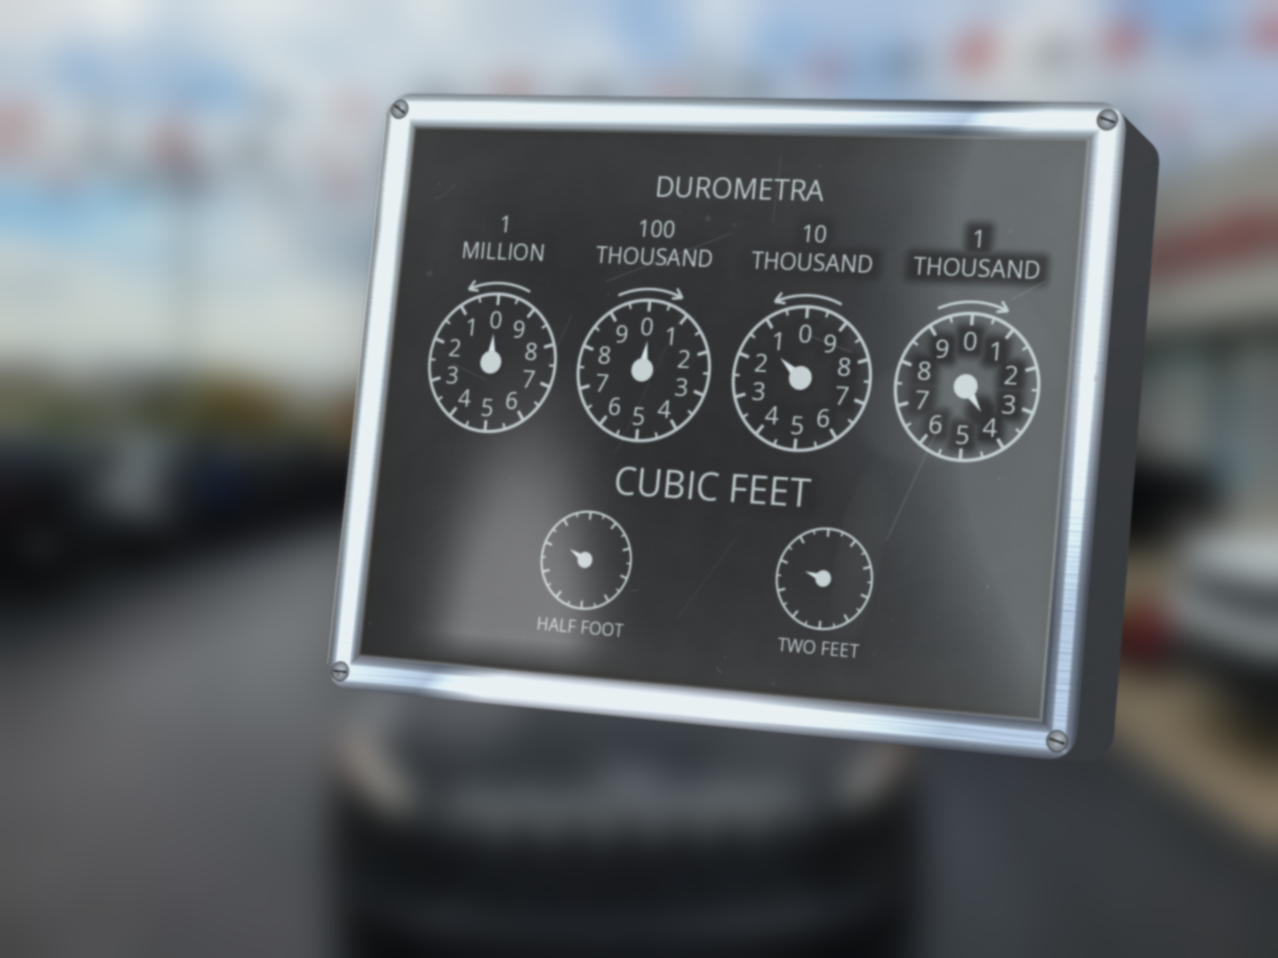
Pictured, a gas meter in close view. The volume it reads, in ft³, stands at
1400 ft³
